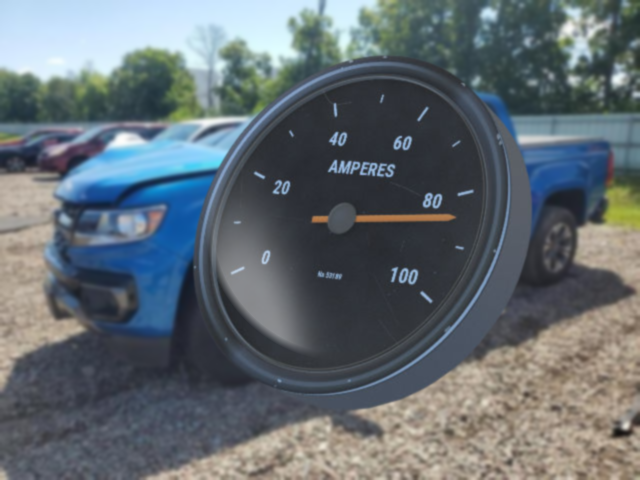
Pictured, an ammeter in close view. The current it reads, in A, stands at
85 A
